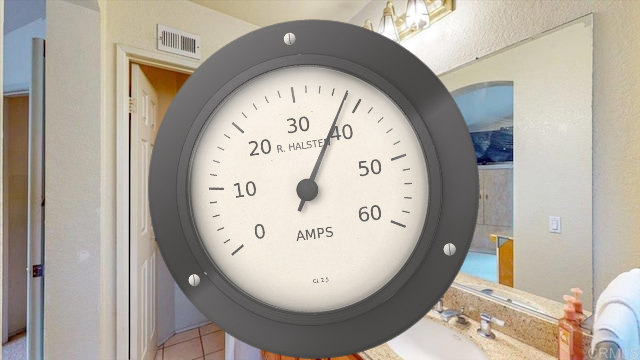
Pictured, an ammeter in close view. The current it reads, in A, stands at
38 A
